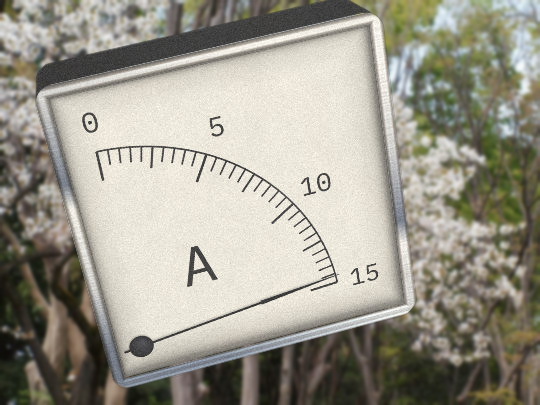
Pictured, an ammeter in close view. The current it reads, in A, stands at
14.5 A
